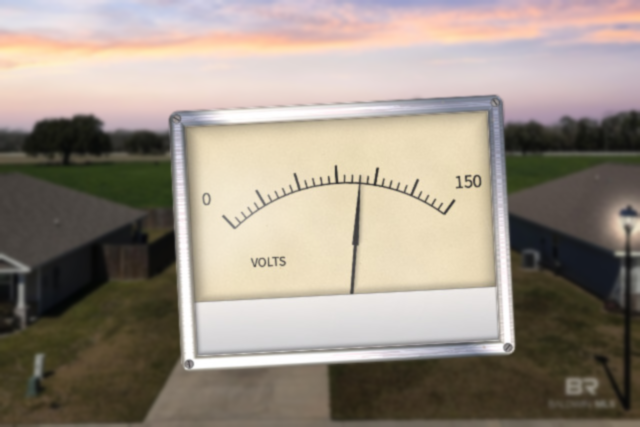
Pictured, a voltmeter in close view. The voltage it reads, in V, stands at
90 V
